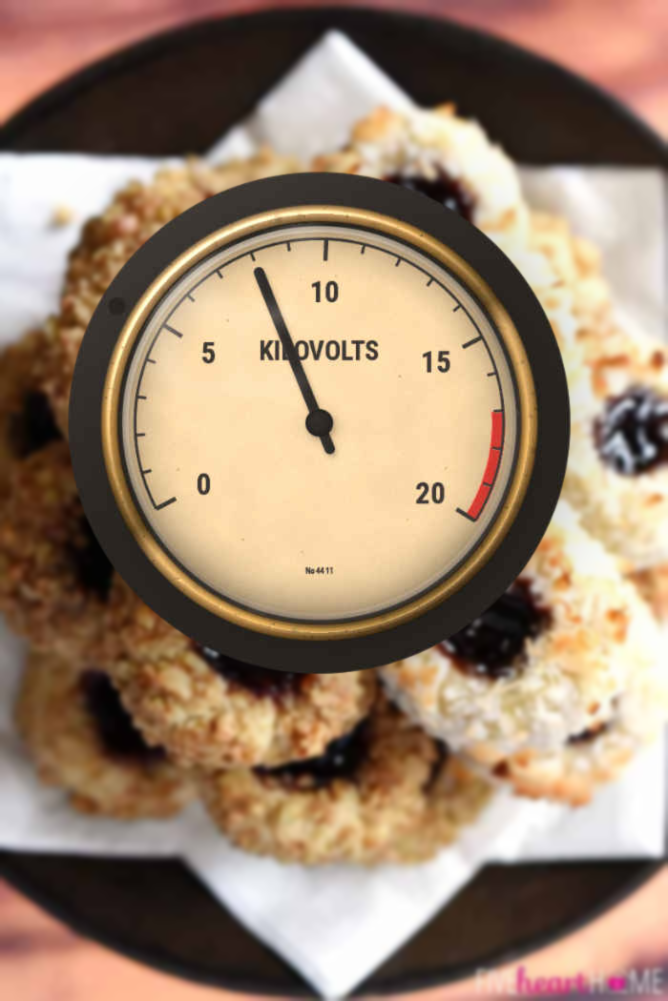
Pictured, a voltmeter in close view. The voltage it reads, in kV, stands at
8 kV
